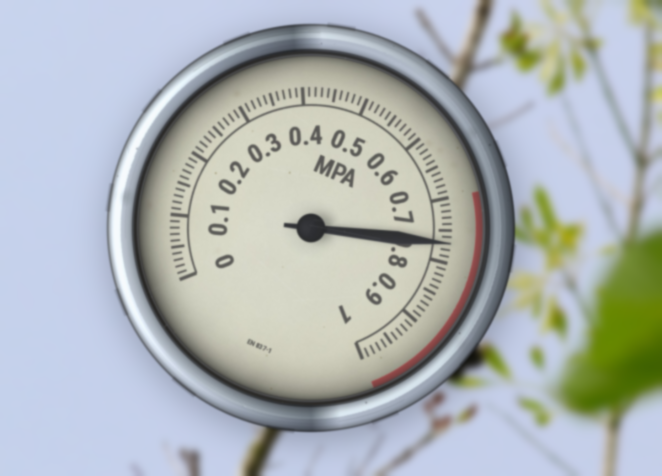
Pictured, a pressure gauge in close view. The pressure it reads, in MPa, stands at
0.77 MPa
